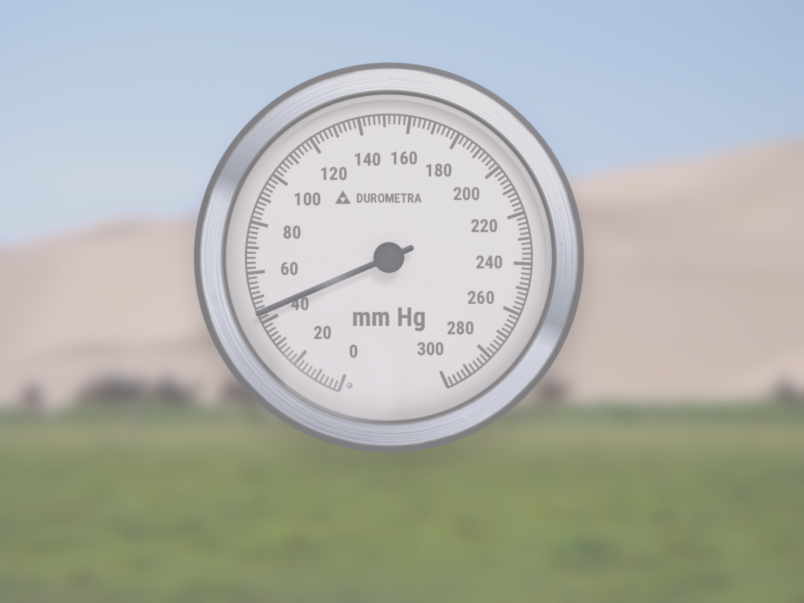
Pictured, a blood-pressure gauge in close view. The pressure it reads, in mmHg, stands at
44 mmHg
